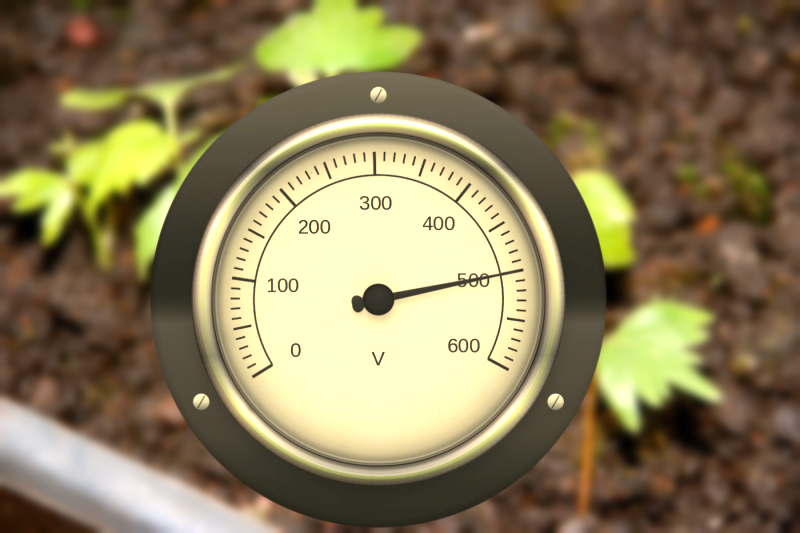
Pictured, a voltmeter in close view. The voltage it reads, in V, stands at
500 V
